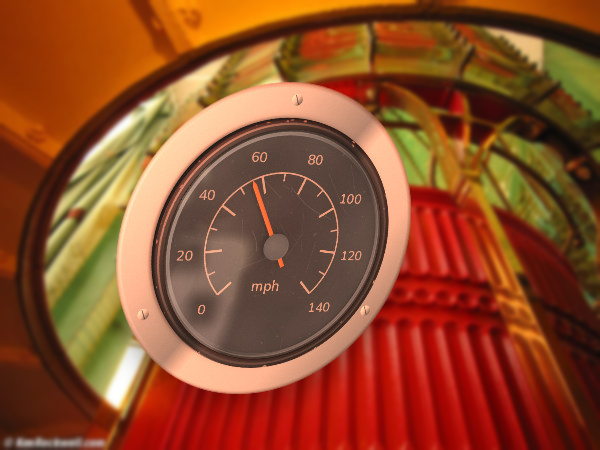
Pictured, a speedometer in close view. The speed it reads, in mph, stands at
55 mph
